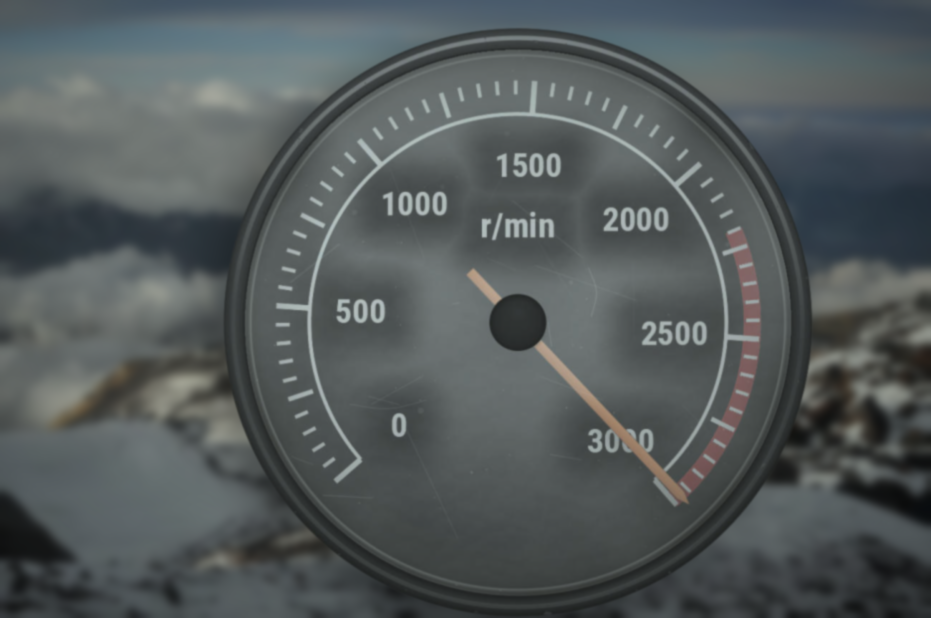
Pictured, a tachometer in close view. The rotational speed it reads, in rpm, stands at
2975 rpm
